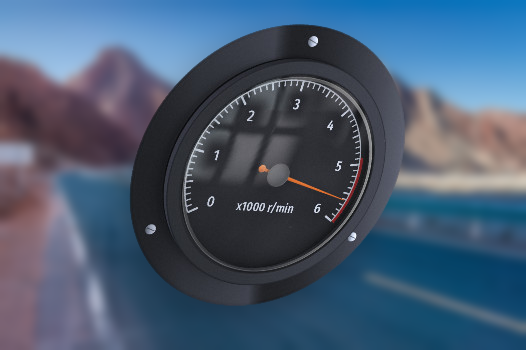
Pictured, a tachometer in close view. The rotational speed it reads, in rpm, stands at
5600 rpm
